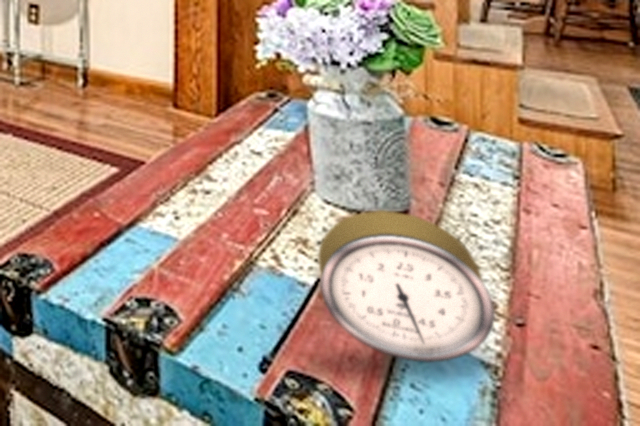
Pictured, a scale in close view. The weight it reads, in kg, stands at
4.75 kg
